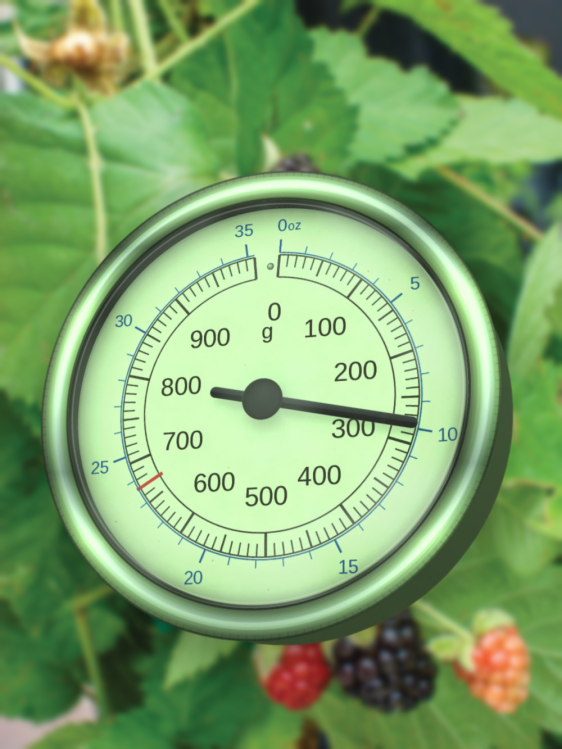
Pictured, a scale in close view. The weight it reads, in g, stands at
280 g
